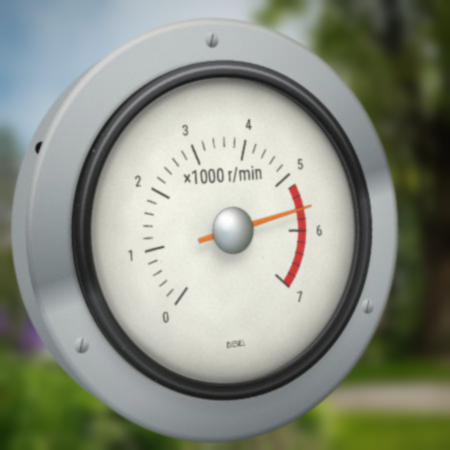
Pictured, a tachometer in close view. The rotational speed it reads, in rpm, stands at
5600 rpm
